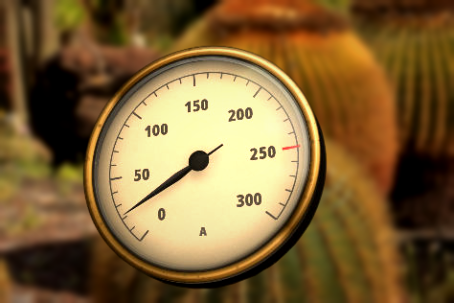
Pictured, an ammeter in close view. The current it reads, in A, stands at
20 A
